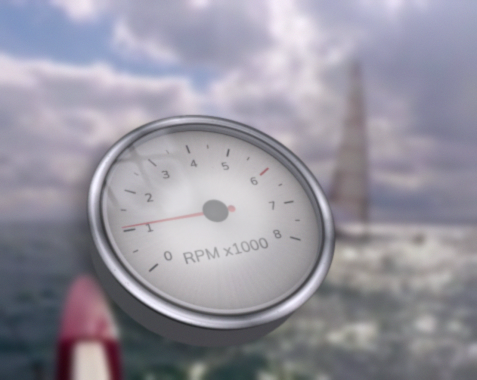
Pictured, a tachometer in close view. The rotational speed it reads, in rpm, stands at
1000 rpm
